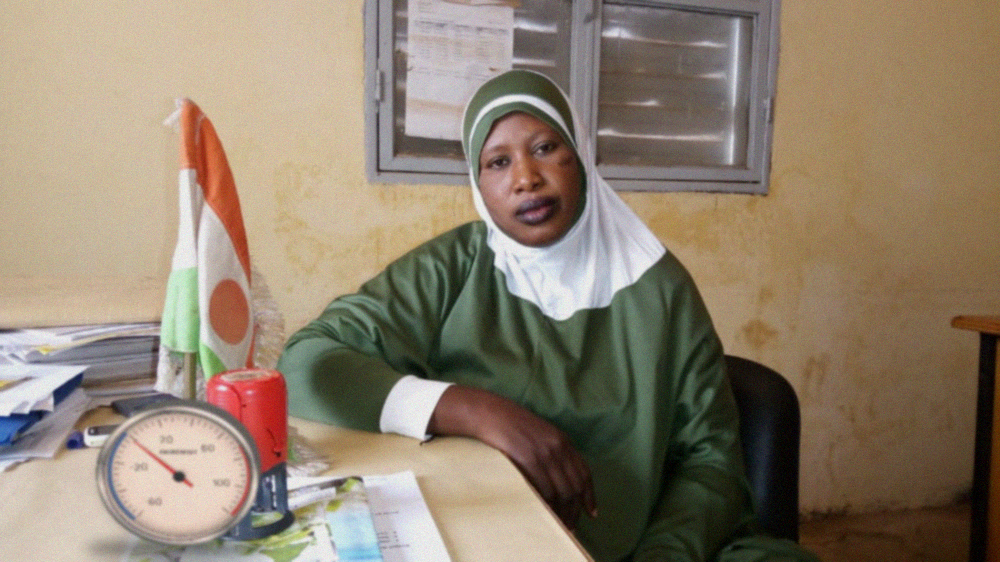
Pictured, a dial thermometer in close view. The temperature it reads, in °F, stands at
0 °F
